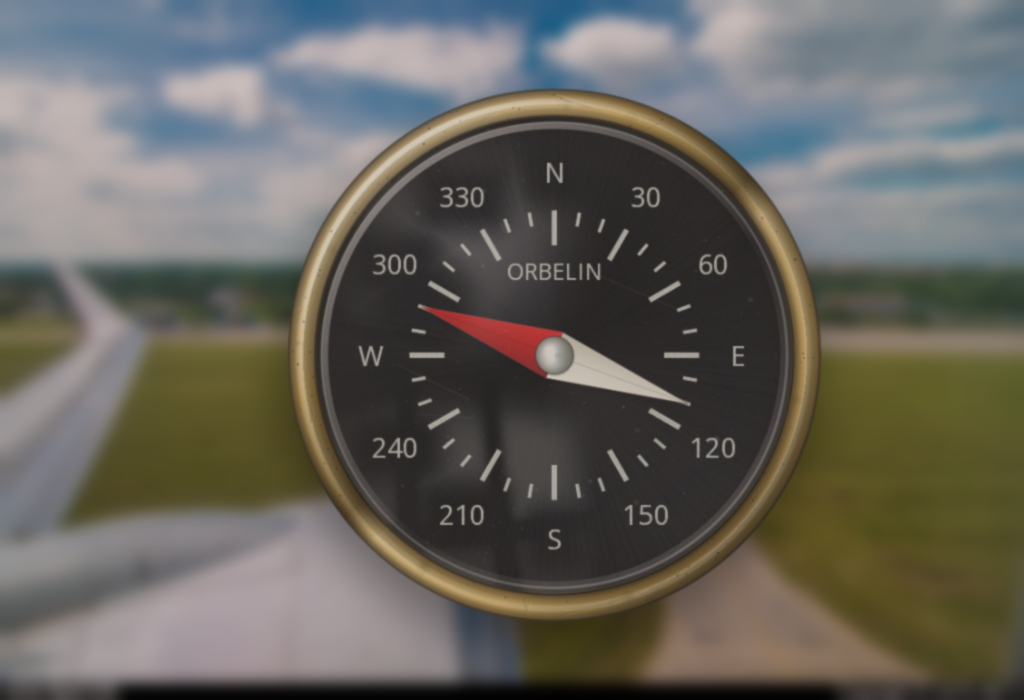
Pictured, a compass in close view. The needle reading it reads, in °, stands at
290 °
